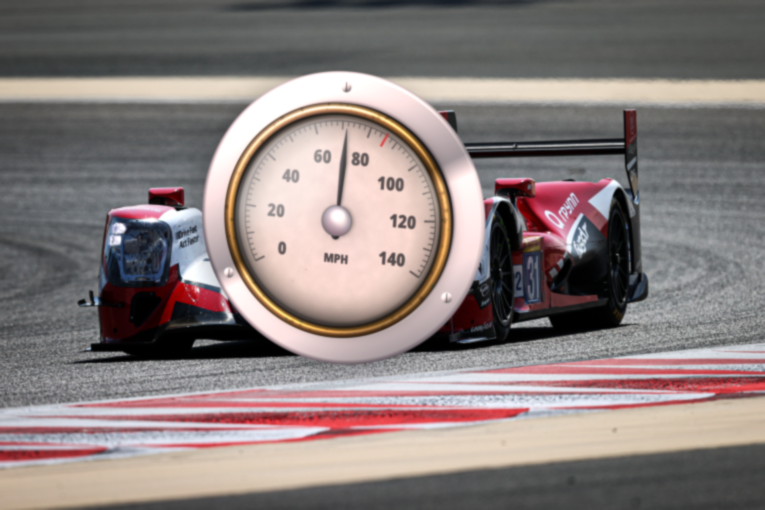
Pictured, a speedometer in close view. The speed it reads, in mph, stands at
72 mph
